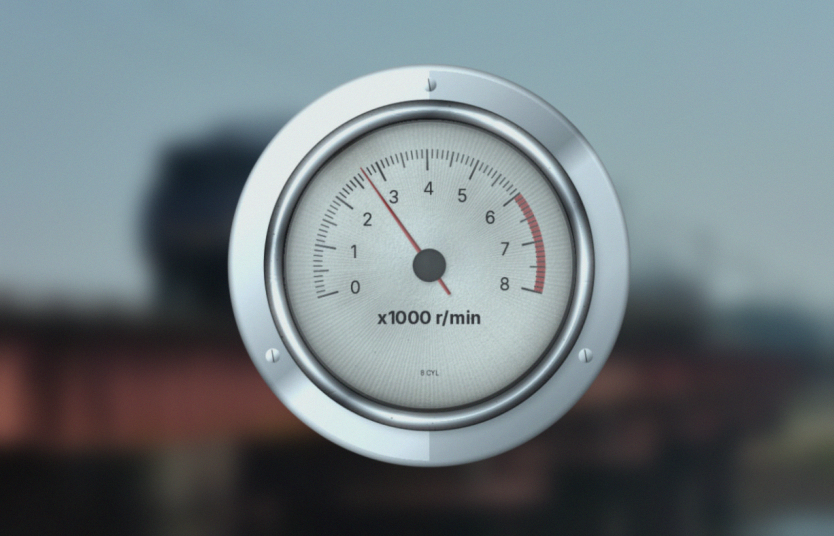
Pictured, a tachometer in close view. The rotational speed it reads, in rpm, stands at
2700 rpm
